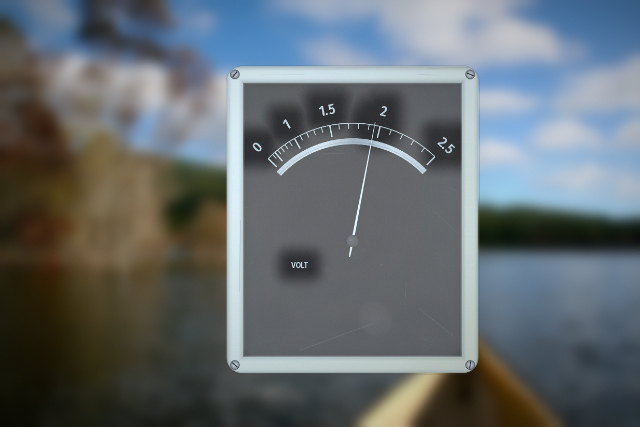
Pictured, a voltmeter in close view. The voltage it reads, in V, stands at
1.95 V
